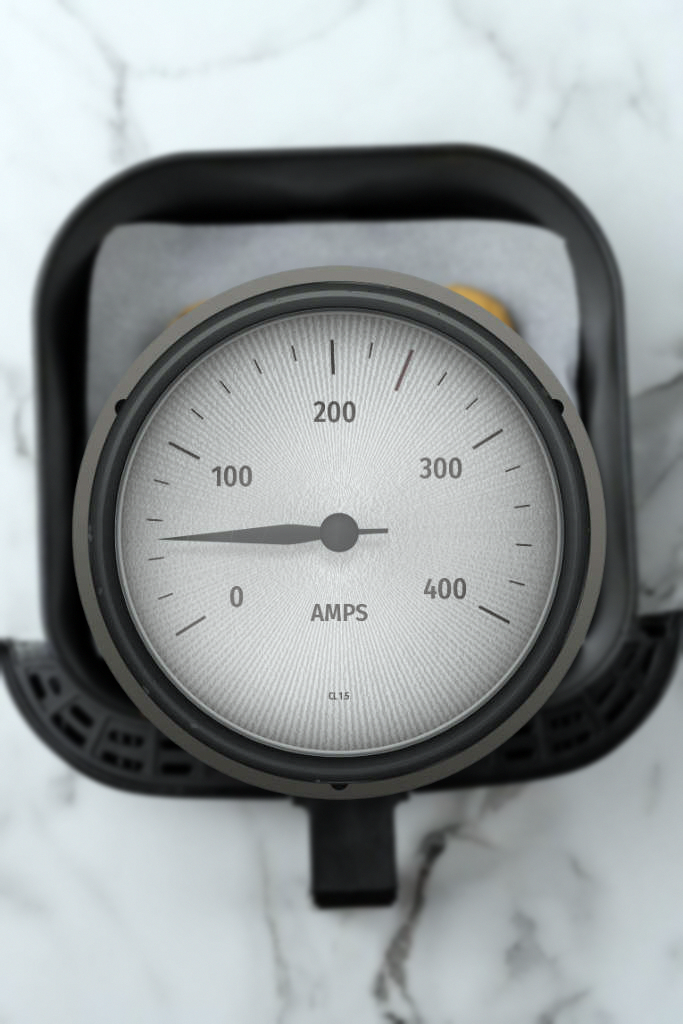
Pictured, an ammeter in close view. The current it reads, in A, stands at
50 A
